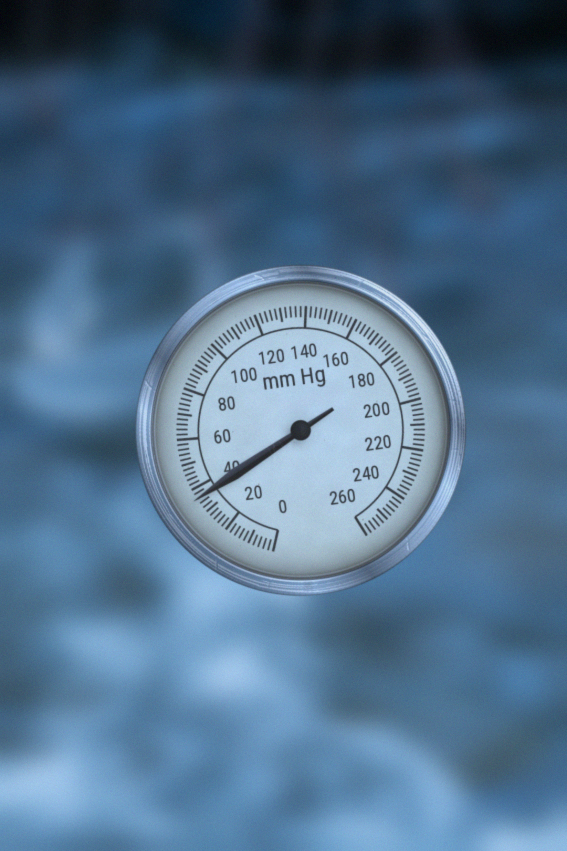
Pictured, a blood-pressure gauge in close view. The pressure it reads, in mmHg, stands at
36 mmHg
